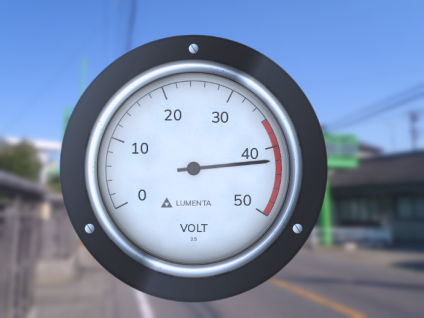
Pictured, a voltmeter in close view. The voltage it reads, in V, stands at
42 V
